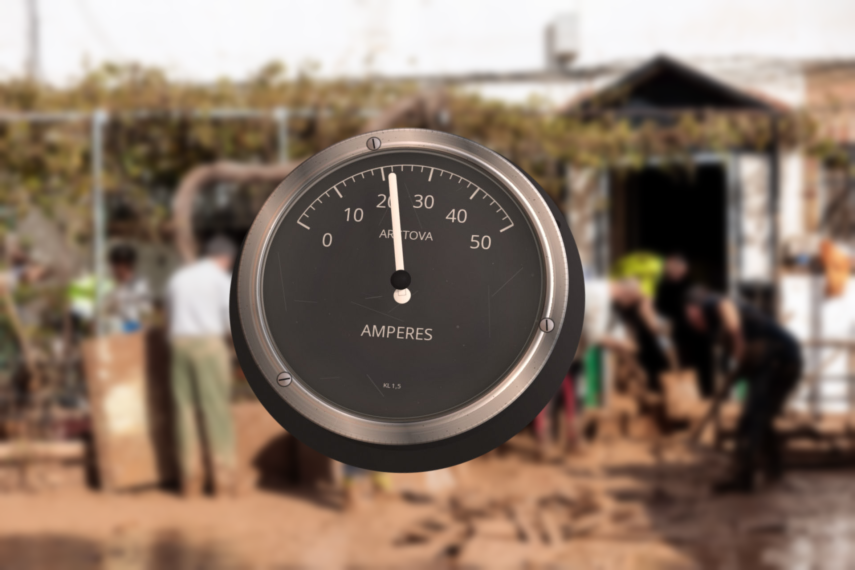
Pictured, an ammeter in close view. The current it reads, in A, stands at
22 A
